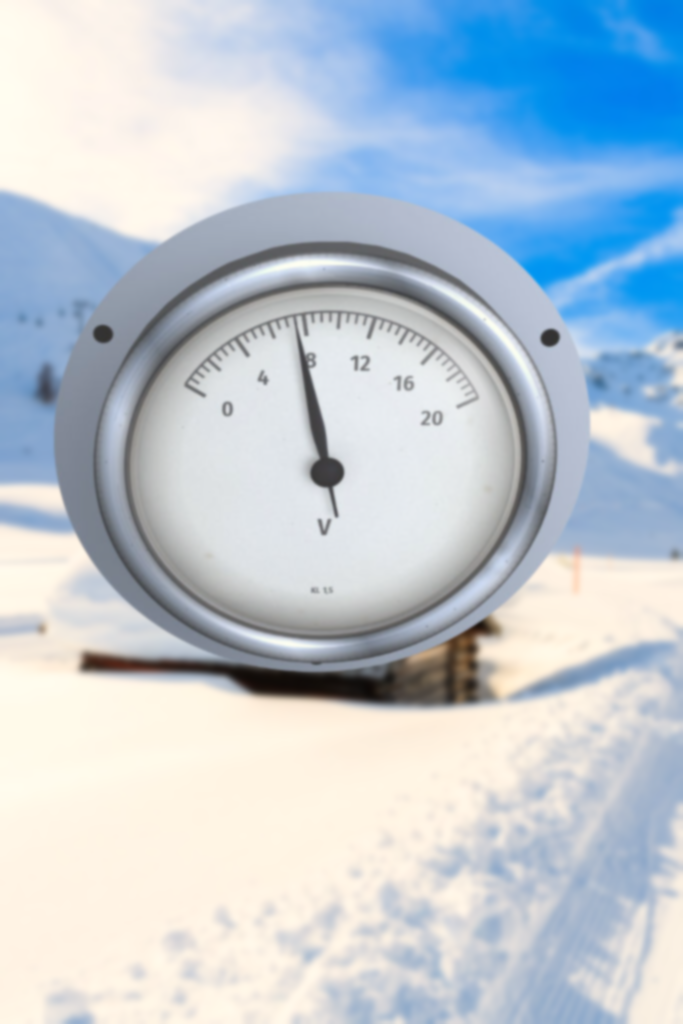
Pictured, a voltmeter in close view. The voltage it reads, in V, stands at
7.5 V
